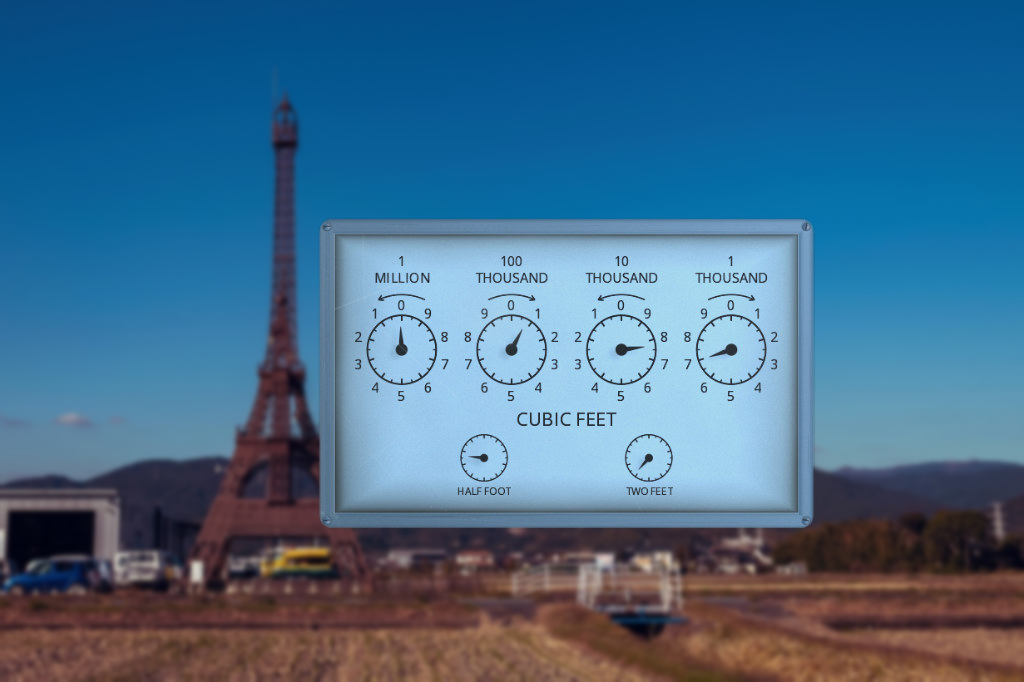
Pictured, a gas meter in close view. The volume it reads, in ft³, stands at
7700 ft³
